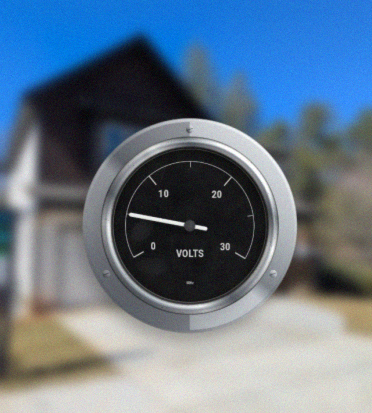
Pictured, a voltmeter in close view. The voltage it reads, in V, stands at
5 V
